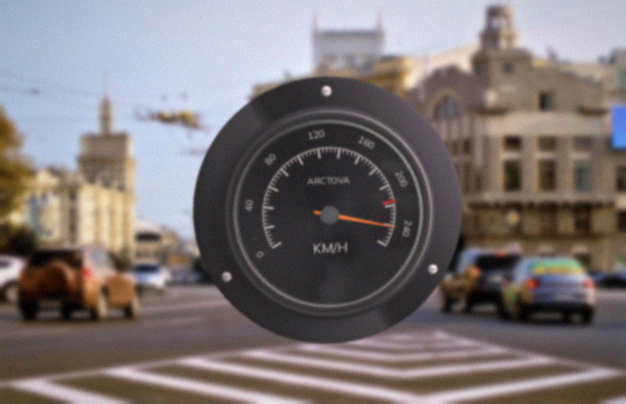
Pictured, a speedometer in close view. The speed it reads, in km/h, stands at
240 km/h
